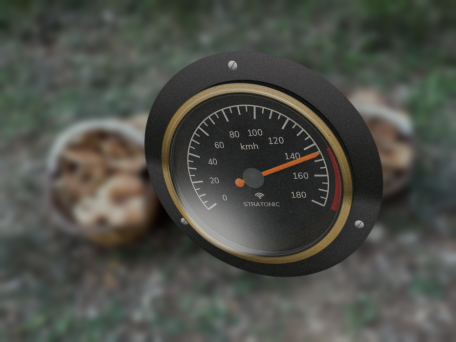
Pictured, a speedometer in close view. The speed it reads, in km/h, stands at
145 km/h
